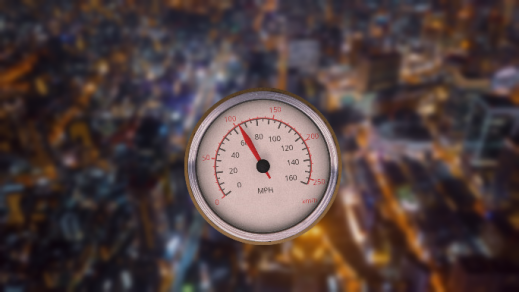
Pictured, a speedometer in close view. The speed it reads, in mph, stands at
65 mph
